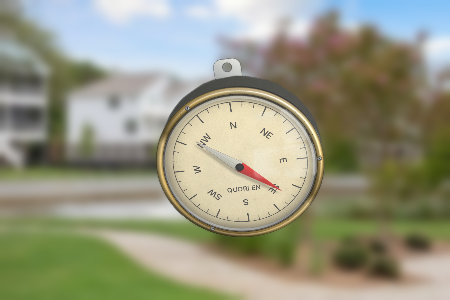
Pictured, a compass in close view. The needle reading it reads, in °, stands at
130 °
